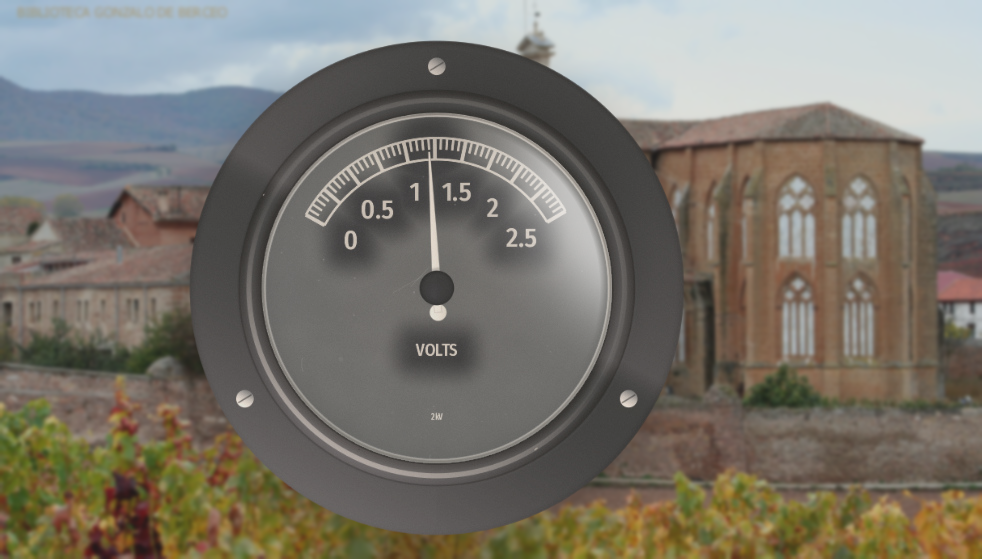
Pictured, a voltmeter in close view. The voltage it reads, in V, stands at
1.2 V
